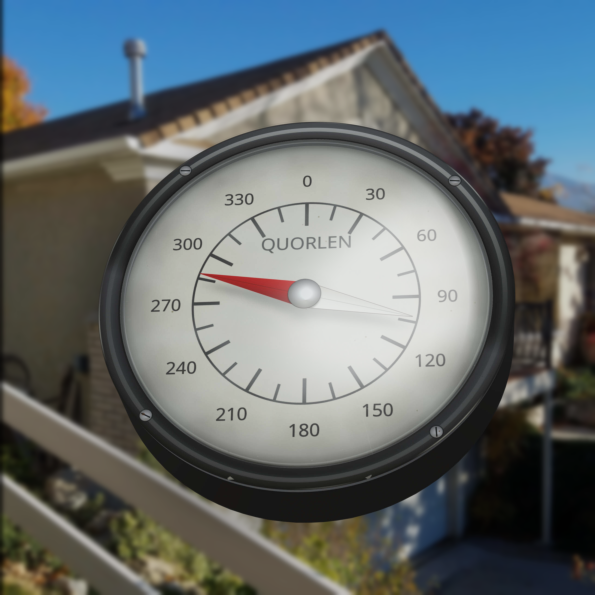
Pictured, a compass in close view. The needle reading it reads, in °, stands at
285 °
